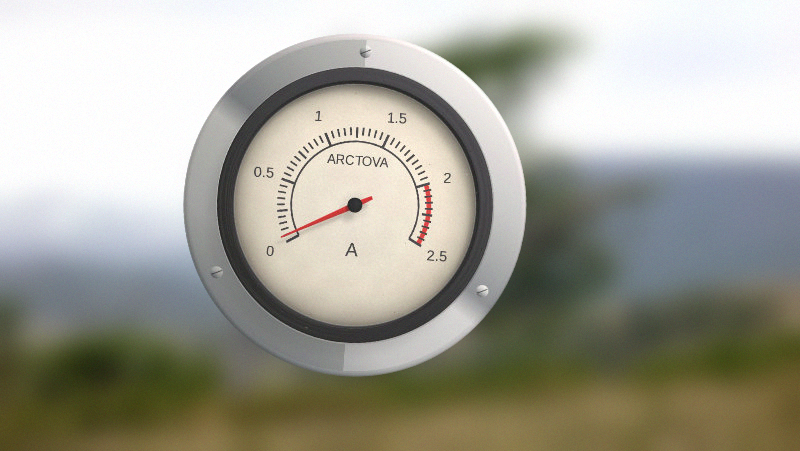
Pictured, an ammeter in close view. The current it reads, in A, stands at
0.05 A
